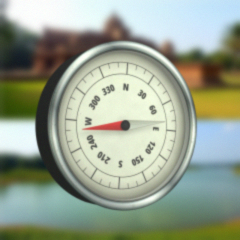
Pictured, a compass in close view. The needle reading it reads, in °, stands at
260 °
